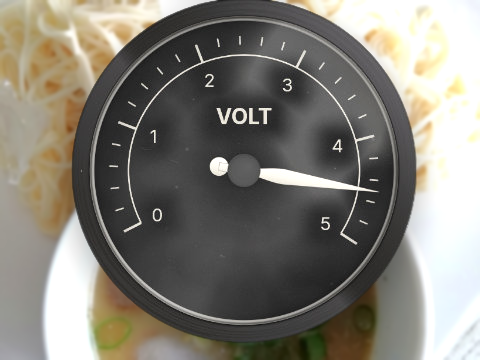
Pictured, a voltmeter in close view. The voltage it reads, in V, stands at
4.5 V
